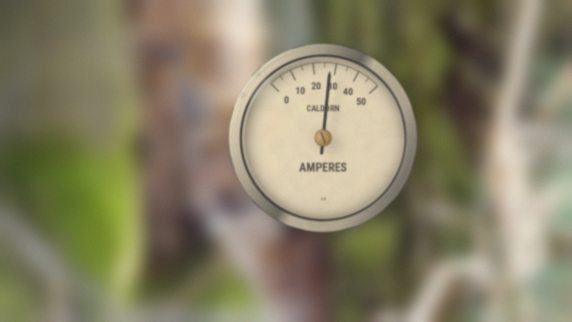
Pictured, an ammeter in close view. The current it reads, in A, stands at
27.5 A
